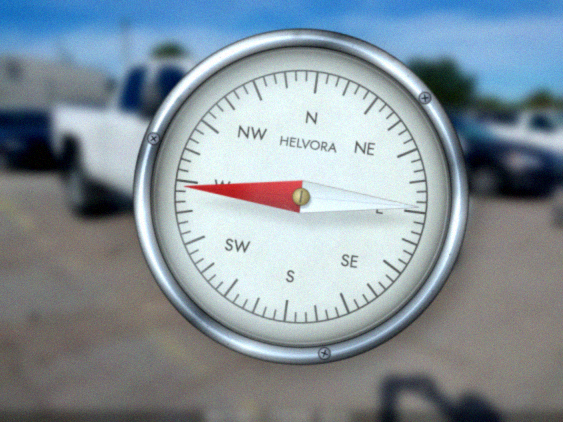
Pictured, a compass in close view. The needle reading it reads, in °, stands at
267.5 °
